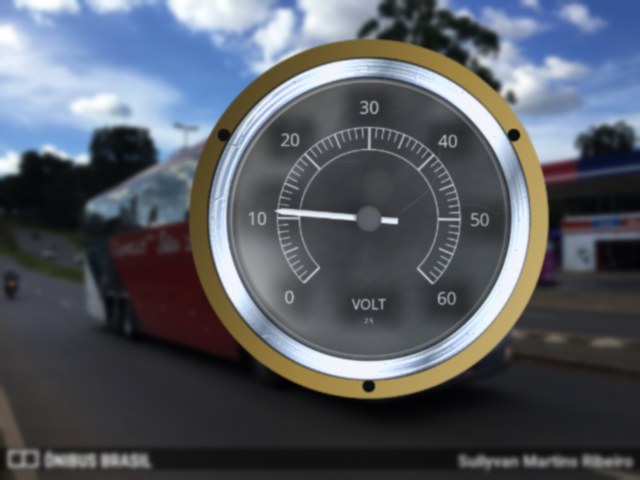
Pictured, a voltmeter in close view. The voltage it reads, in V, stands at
11 V
